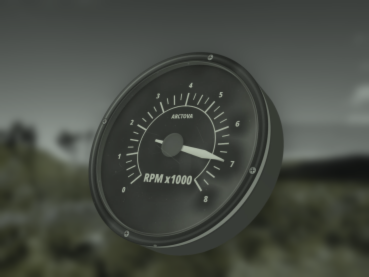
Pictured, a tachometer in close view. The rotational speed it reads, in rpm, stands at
7000 rpm
